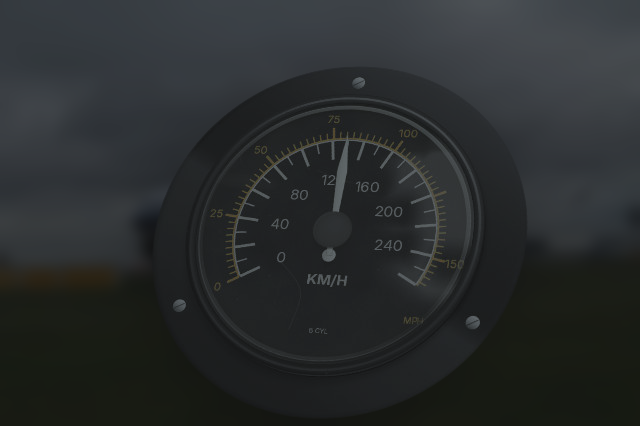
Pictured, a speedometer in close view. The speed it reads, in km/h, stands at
130 km/h
